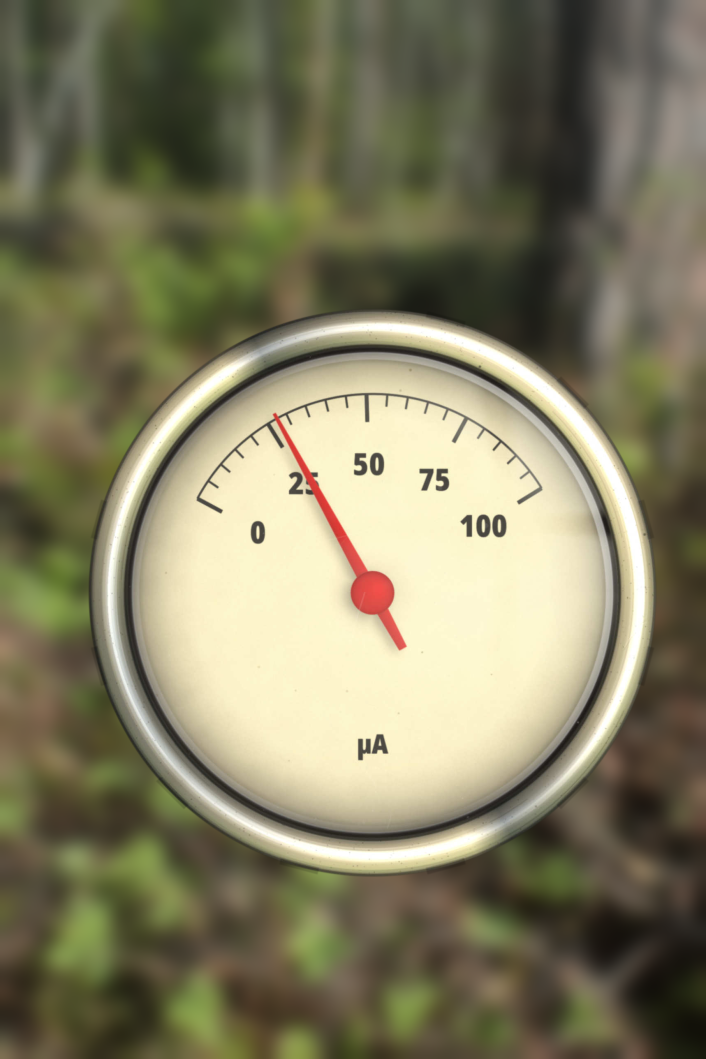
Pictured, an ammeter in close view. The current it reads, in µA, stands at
27.5 µA
